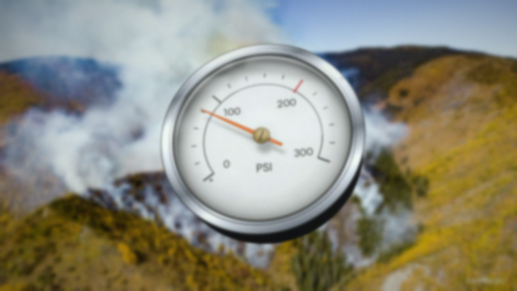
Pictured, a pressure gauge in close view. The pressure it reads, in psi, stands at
80 psi
